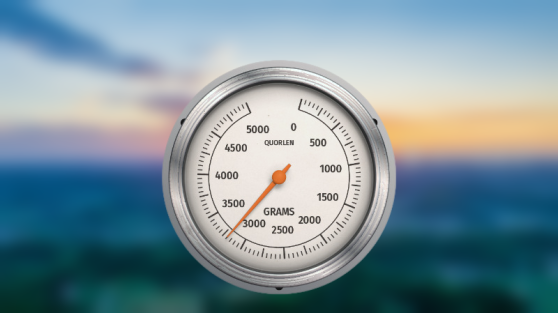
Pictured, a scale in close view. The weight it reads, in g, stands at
3200 g
